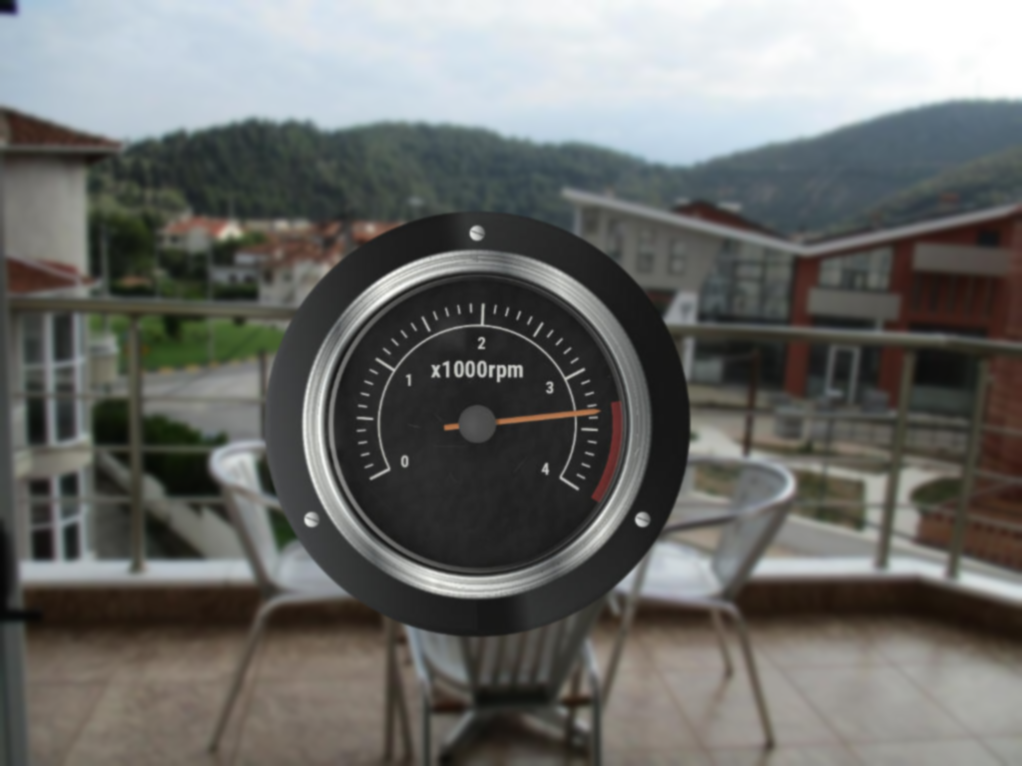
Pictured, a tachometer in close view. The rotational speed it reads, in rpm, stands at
3350 rpm
